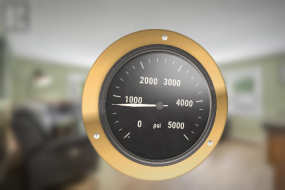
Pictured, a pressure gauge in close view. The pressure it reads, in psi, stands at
800 psi
